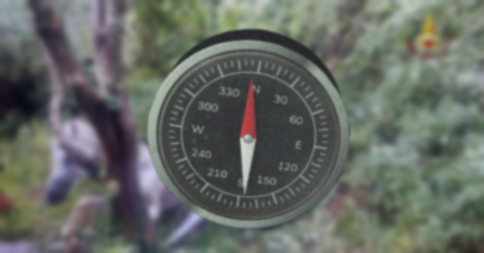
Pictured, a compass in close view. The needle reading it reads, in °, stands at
355 °
